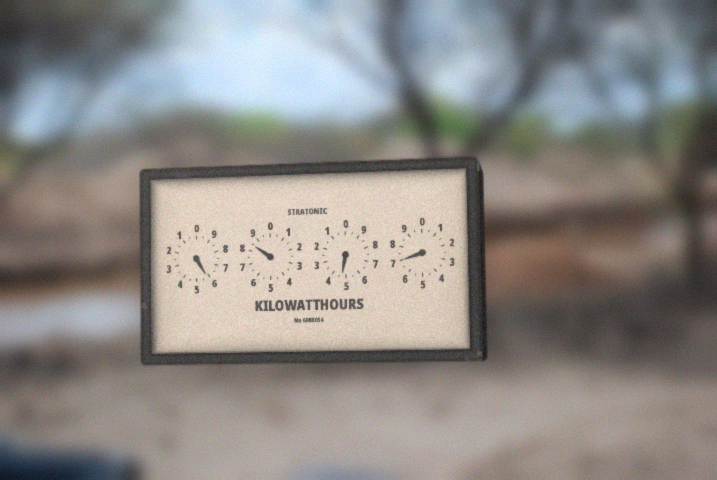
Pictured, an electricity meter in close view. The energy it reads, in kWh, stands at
5847 kWh
